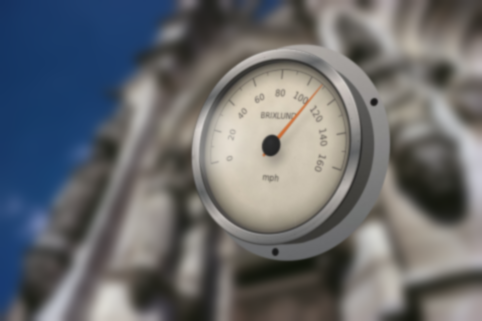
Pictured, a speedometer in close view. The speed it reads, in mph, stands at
110 mph
